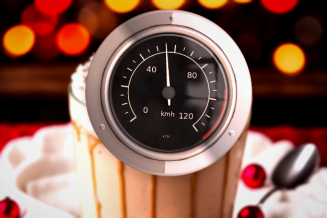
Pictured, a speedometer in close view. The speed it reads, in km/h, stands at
55 km/h
